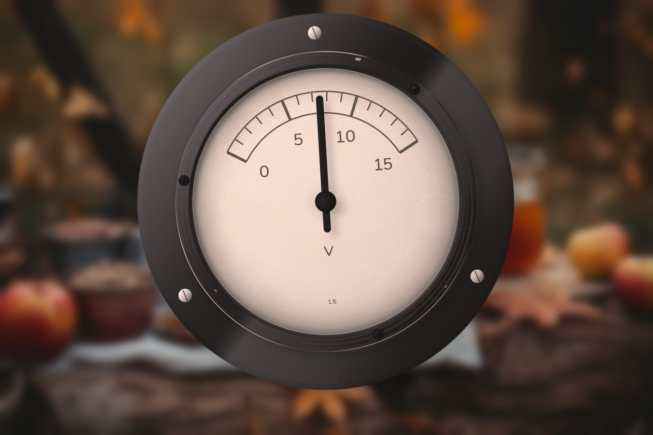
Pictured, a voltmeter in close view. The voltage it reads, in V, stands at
7.5 V
